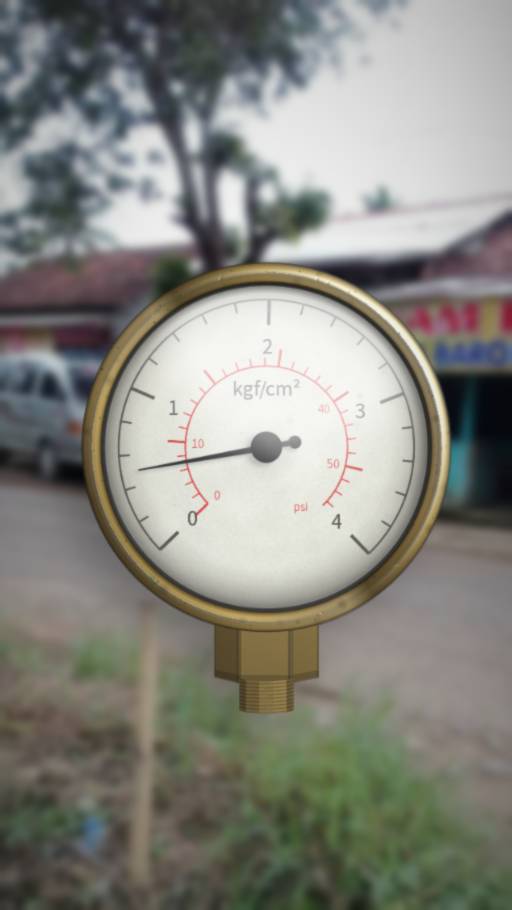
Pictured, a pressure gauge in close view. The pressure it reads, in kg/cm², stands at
0.5 kg/cm²
